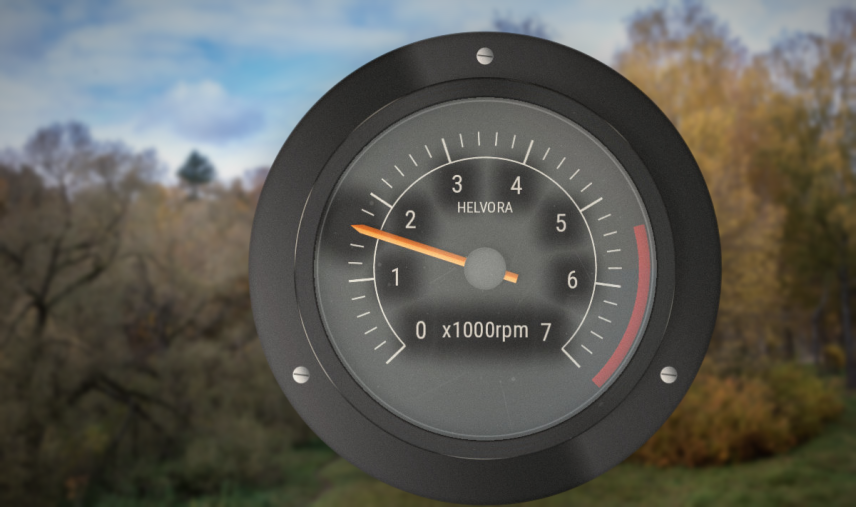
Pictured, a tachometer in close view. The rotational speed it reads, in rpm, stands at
1600 rpm
